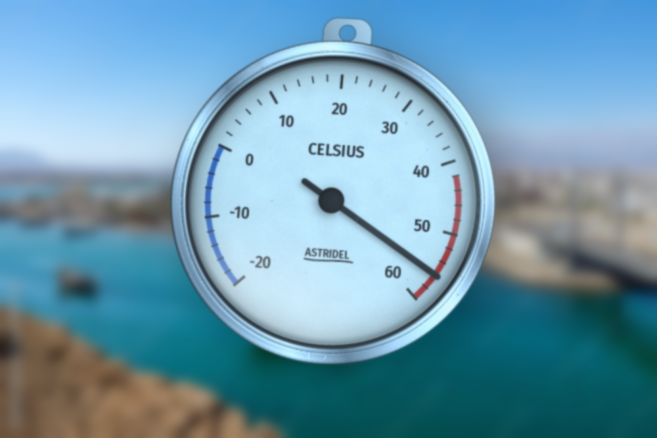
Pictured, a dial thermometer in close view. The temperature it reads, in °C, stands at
56 °C
